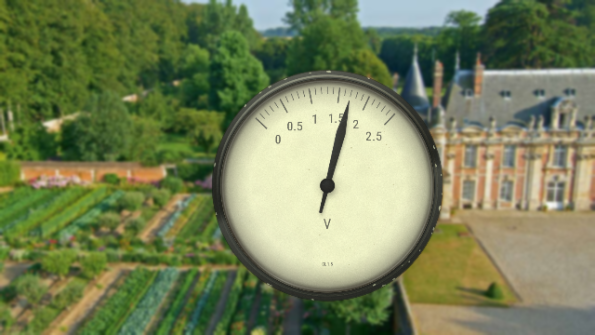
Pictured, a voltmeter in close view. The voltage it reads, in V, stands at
1.7 V
